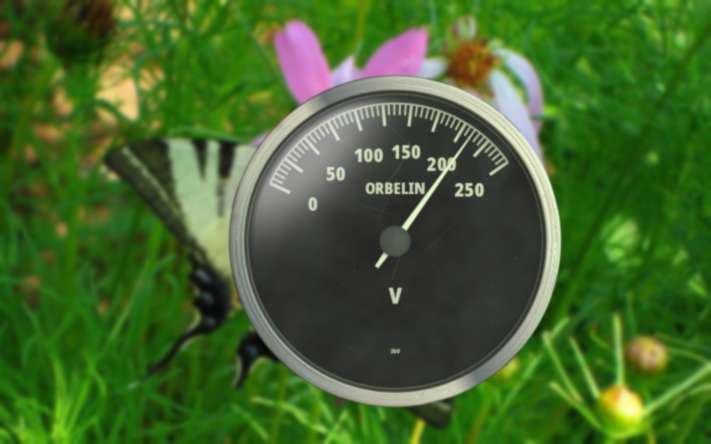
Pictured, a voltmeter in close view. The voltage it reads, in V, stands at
210 V
